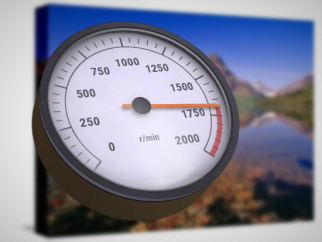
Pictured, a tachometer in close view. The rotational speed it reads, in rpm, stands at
1700 rpm
